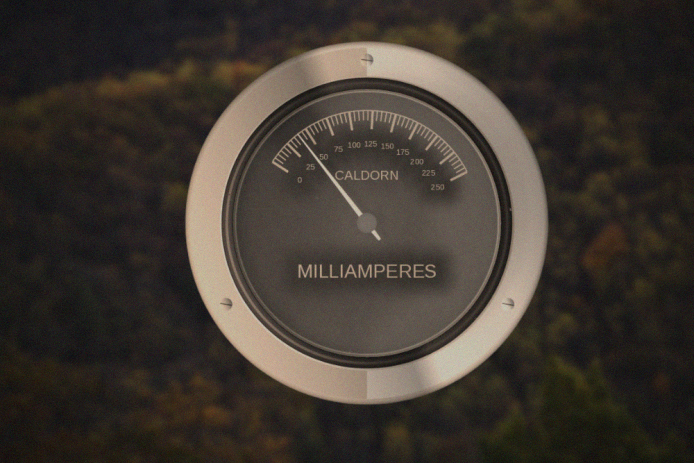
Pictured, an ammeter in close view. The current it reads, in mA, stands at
40 mA
